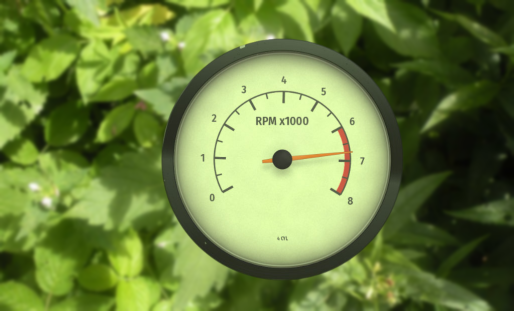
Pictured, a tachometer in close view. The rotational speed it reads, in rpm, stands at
6750 rpm
